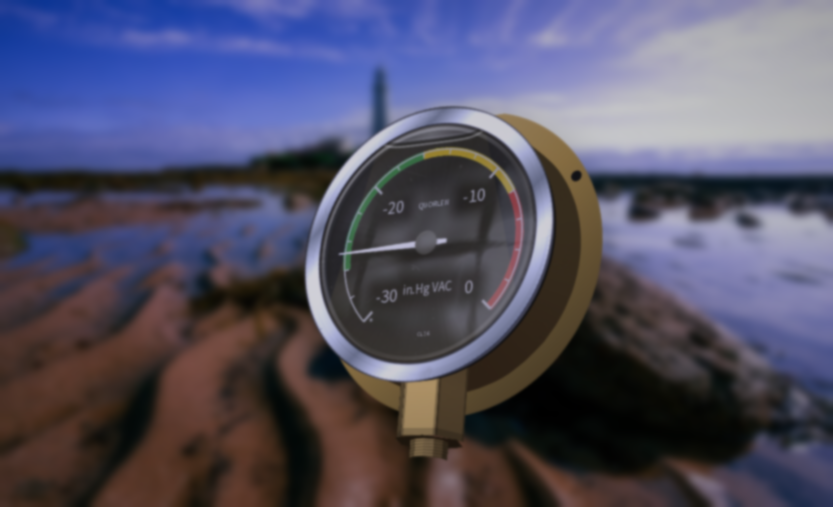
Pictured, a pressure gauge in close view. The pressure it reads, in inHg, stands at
-25 inHg
